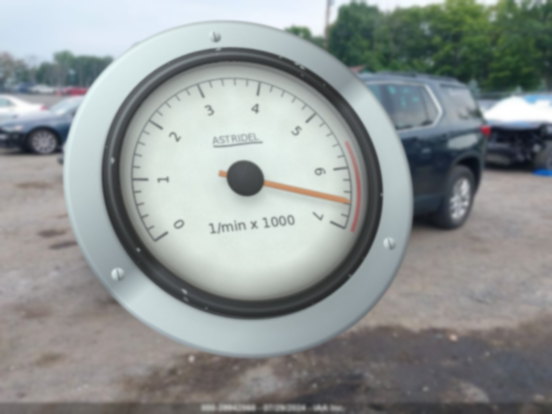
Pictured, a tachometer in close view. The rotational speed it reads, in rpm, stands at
6600 rpm
